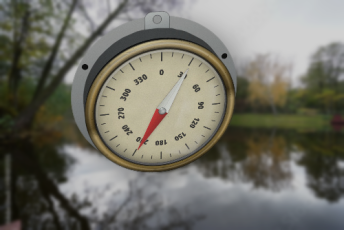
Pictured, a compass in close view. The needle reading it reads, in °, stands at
210 °
